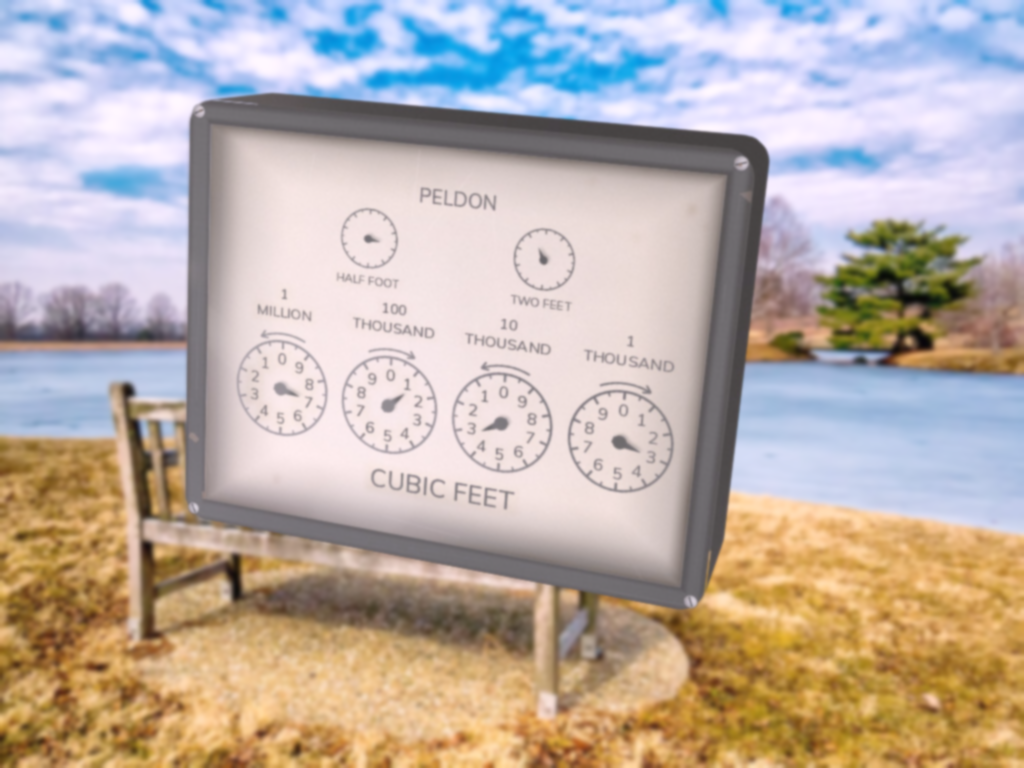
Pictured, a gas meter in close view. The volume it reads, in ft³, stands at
713300 ft³
